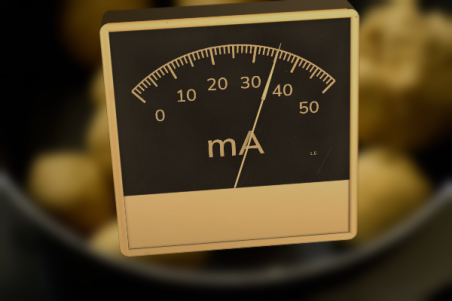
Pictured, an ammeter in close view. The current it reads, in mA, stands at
35 mA
